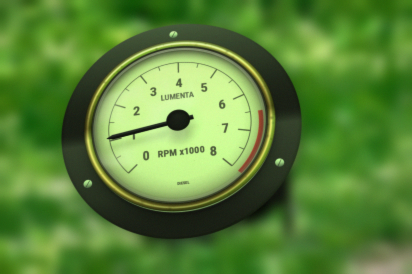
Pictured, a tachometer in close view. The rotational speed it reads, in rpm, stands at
1000 rpm
